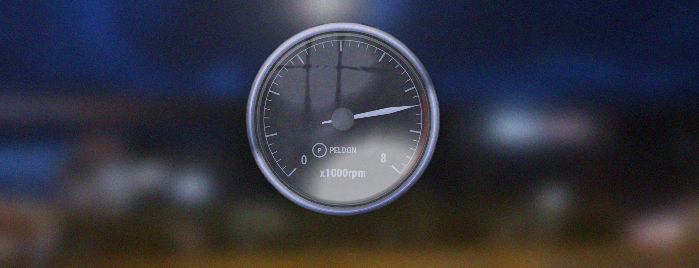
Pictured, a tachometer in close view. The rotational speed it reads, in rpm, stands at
6400 rpm
